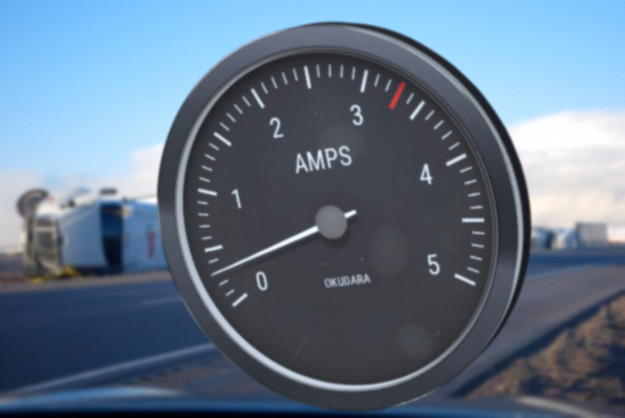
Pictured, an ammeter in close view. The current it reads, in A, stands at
0.3 A
